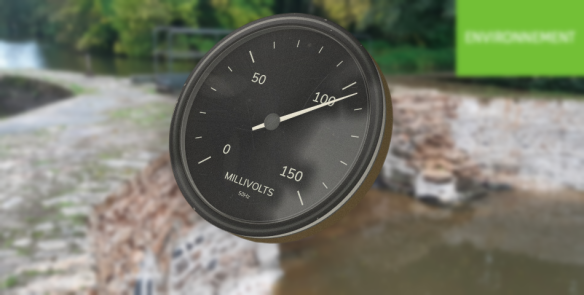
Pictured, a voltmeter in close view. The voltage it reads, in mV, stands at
105 mV
